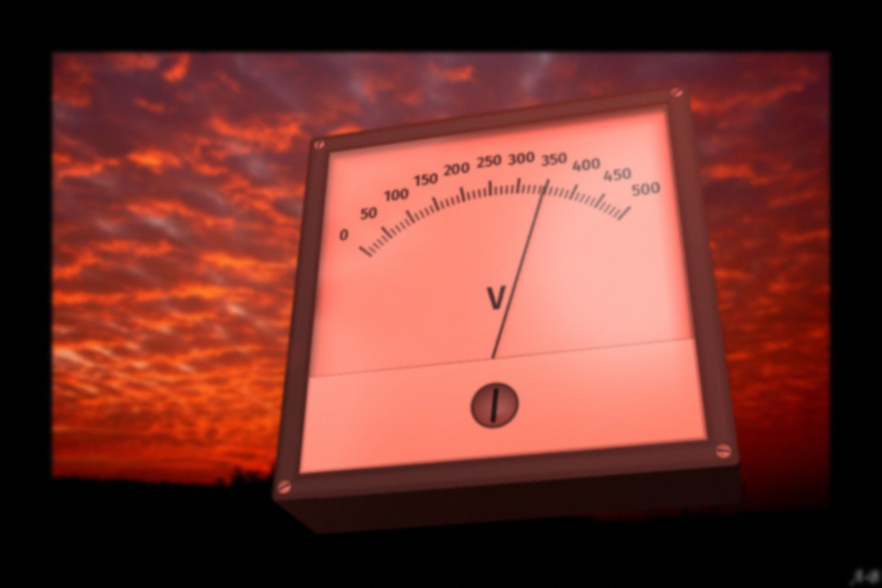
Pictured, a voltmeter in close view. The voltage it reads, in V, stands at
350 V
